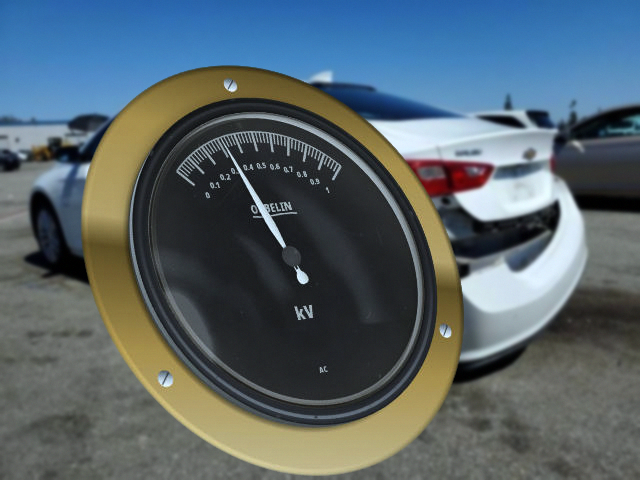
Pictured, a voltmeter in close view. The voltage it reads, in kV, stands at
0.3 kV
